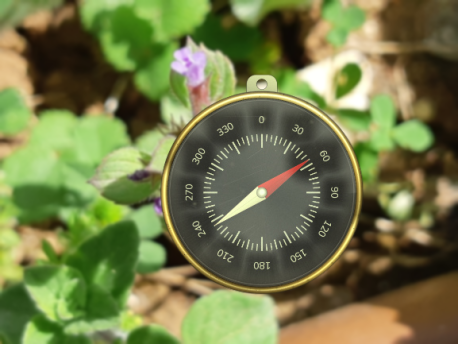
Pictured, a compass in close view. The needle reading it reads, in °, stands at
55 °
